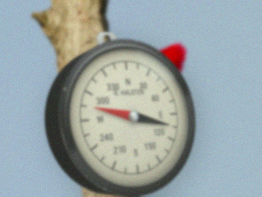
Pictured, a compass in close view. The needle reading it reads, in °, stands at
285 °
